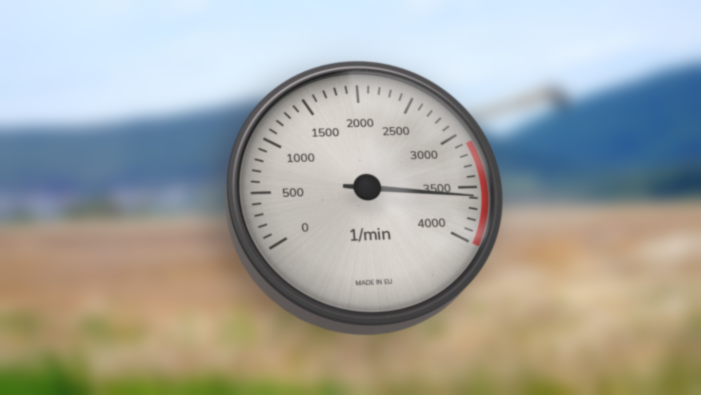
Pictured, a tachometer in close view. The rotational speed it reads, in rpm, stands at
3600 rpm
